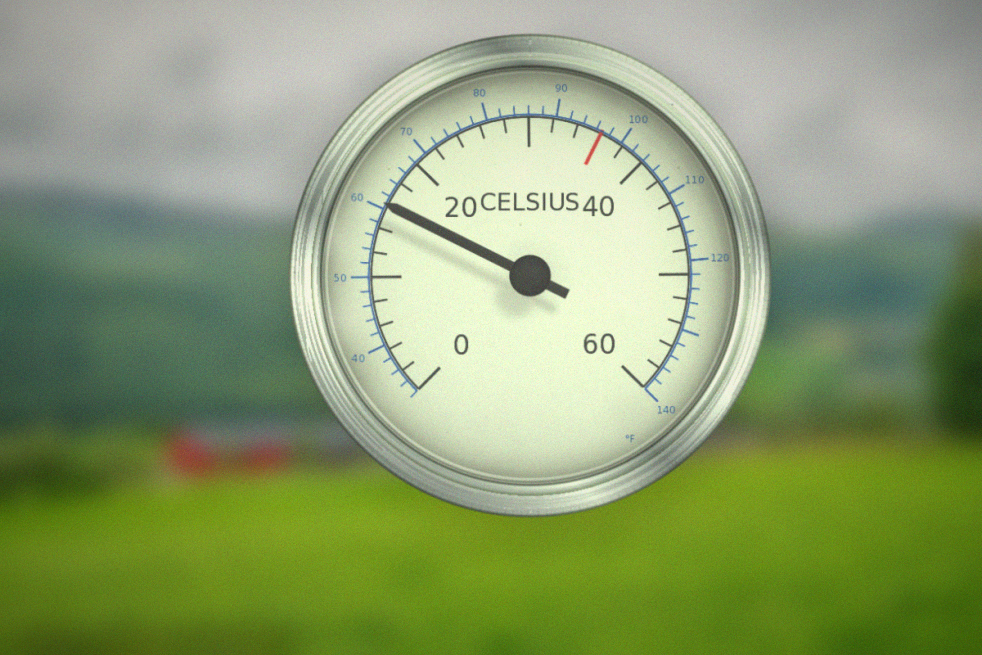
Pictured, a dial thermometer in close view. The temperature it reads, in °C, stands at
16 °C
